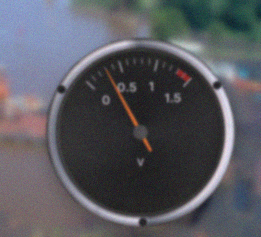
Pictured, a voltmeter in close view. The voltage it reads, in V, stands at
0.3 V
